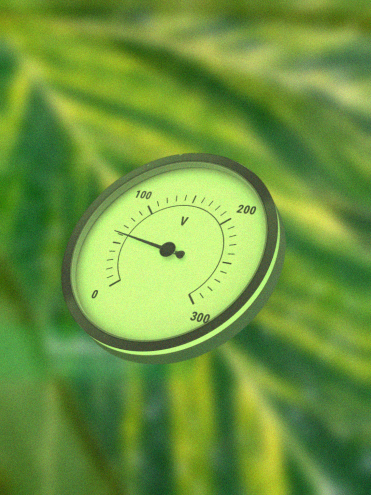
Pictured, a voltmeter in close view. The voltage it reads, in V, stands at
60 V
